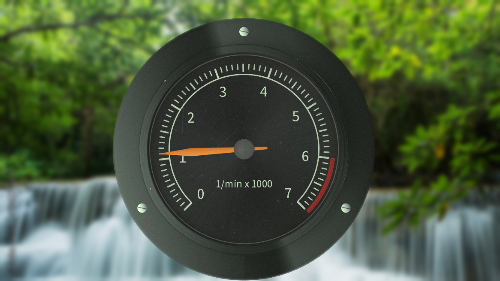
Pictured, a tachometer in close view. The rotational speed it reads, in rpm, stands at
1100 rpm
